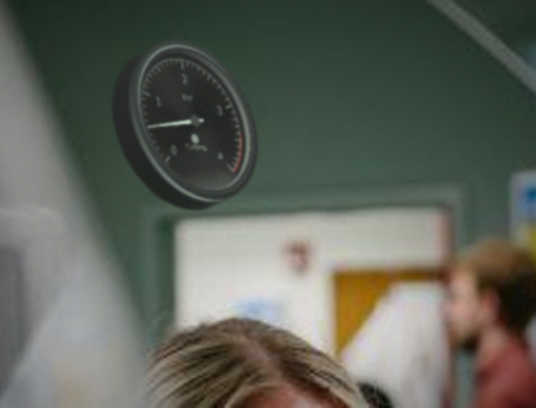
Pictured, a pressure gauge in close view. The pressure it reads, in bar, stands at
0.5 bar
